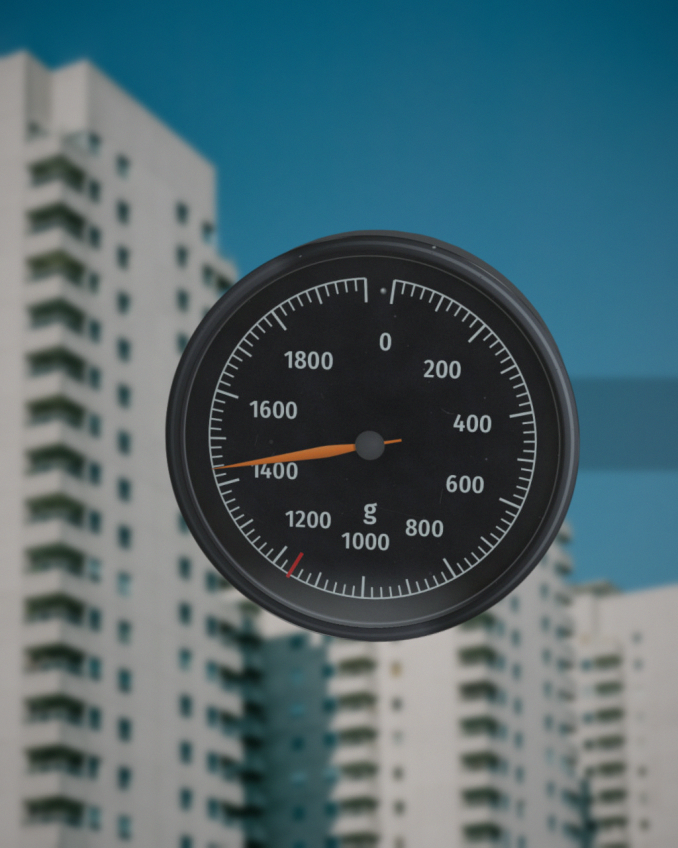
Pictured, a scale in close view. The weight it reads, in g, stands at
1440 g
